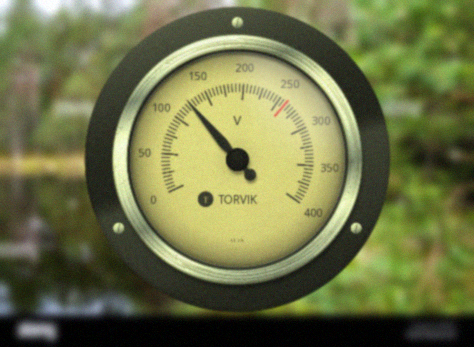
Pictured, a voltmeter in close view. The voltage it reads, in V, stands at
125 V
